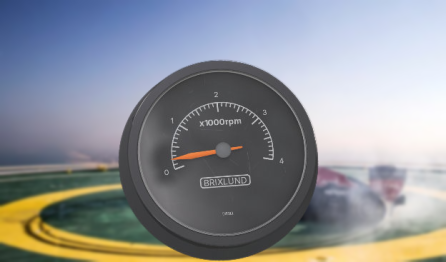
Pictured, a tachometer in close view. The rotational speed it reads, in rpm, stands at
200 rpm
